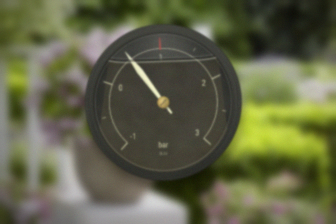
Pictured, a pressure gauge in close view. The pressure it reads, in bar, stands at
0.5 bar
